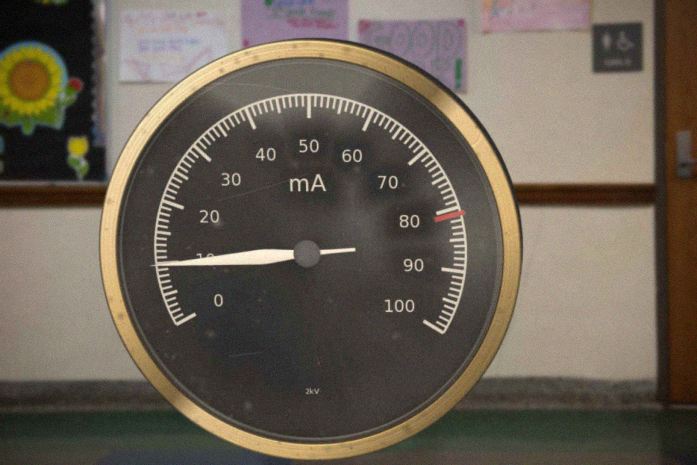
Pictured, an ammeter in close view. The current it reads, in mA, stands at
10 mA
